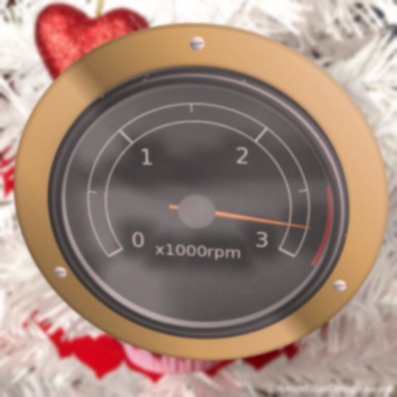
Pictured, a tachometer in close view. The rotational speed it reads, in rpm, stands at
2750 rpm
